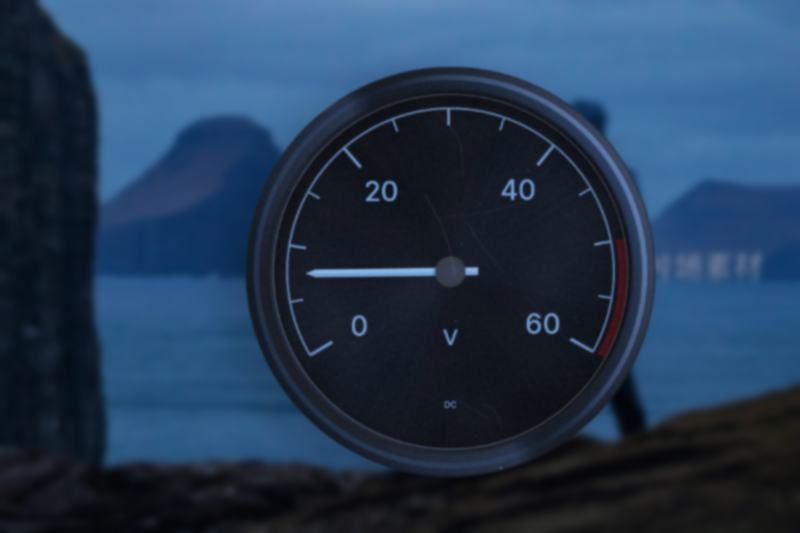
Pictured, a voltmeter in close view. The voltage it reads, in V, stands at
7.5 V
